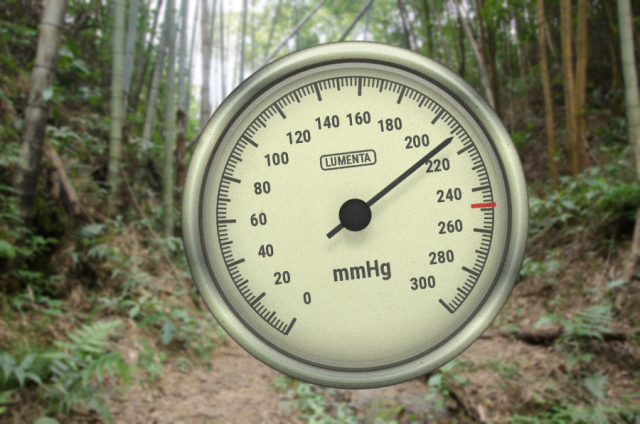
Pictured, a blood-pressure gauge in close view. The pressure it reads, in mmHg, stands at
212 mmHg
